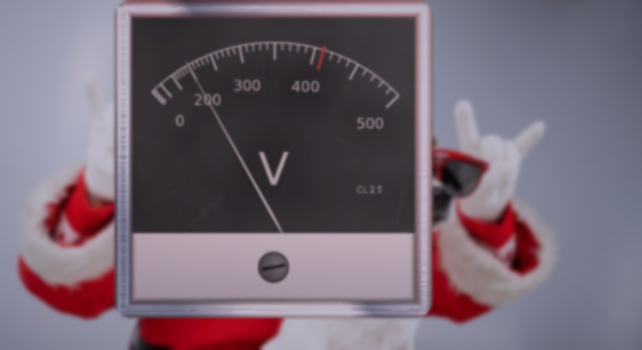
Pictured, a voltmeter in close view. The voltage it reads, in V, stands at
200 V
